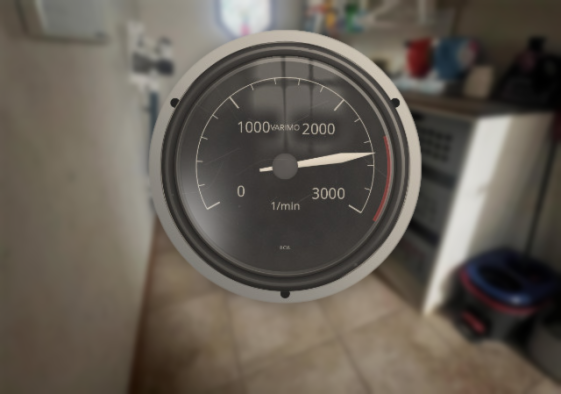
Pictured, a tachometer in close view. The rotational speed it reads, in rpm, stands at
2500 rpm
